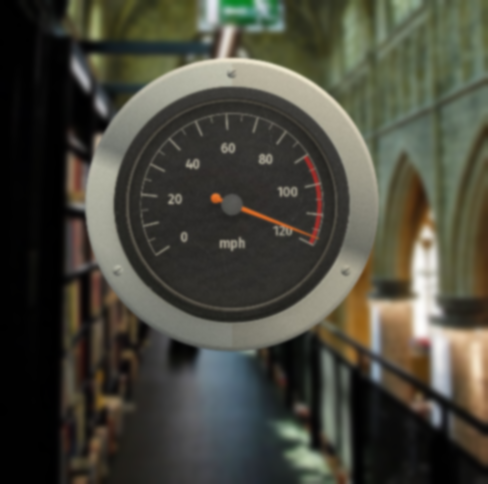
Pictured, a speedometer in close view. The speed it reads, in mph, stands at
117.5 mph
